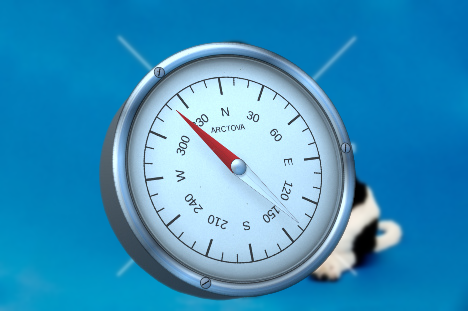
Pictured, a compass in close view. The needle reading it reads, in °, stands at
320 °
